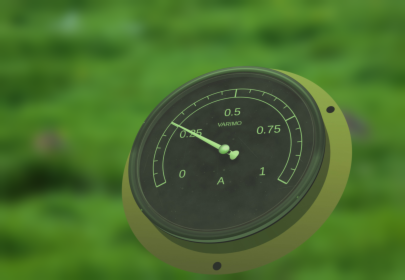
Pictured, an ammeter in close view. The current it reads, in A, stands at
0.25 A
